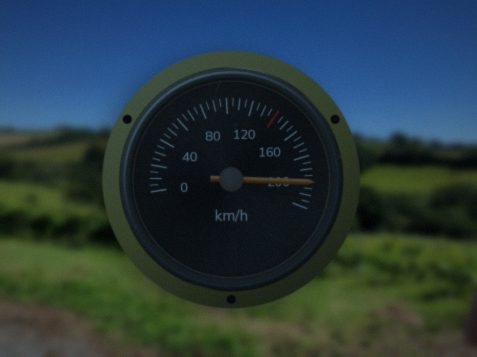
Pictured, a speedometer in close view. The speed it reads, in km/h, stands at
200 km/h
